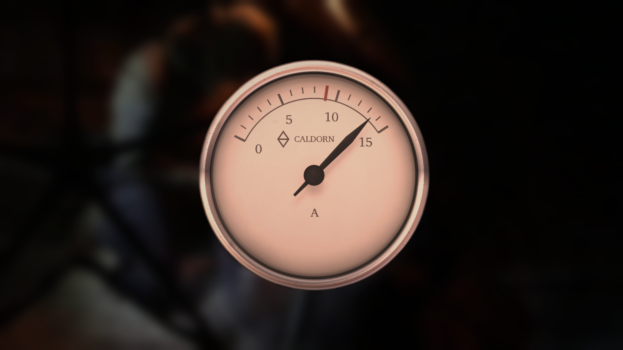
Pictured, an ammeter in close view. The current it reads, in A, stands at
13.5 A
